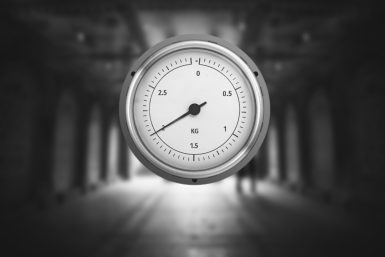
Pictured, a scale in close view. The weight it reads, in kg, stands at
2 kg
